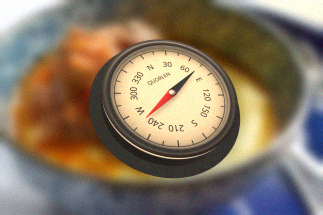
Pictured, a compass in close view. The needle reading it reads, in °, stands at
255 °
